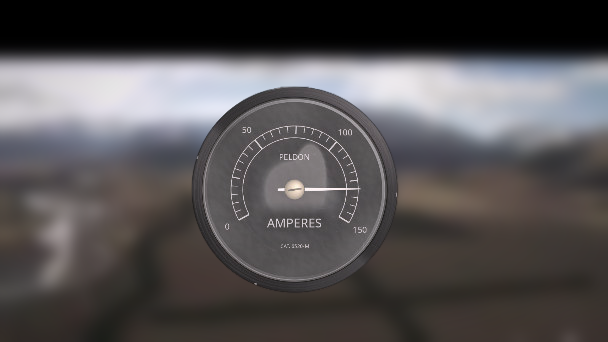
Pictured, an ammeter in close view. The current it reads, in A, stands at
130 A
